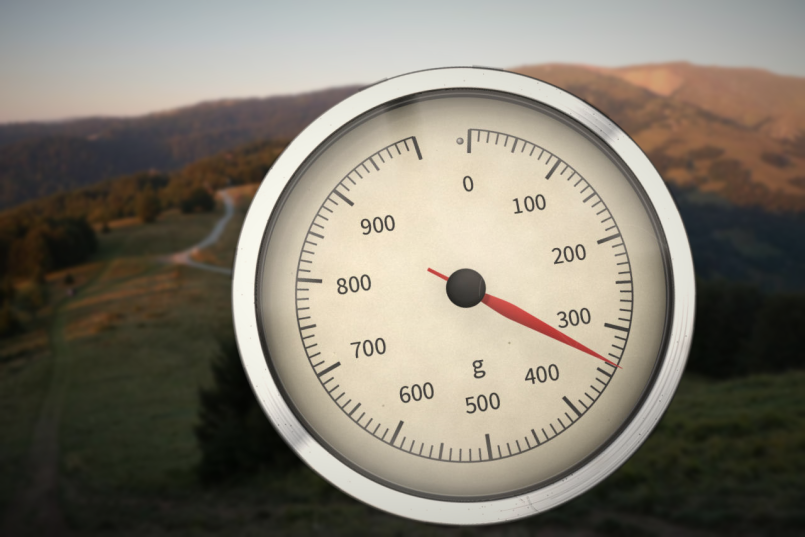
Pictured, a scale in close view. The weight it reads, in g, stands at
340 g
